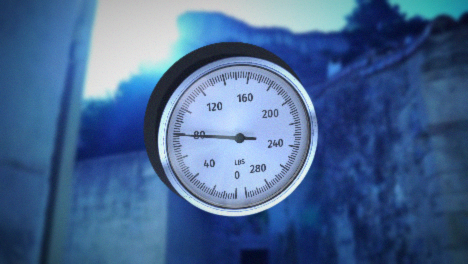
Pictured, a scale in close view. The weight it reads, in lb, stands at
80 lb
